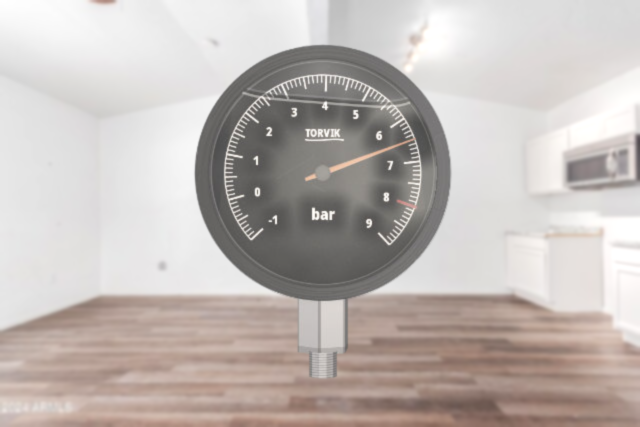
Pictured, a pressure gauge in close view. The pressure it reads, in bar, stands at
6.5 bar
